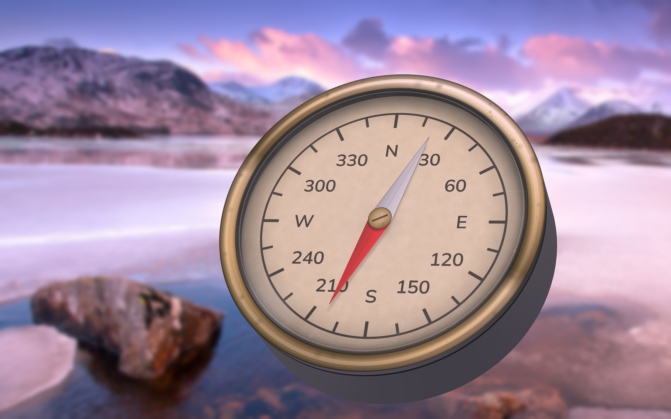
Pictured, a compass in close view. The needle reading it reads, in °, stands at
202.5 °
